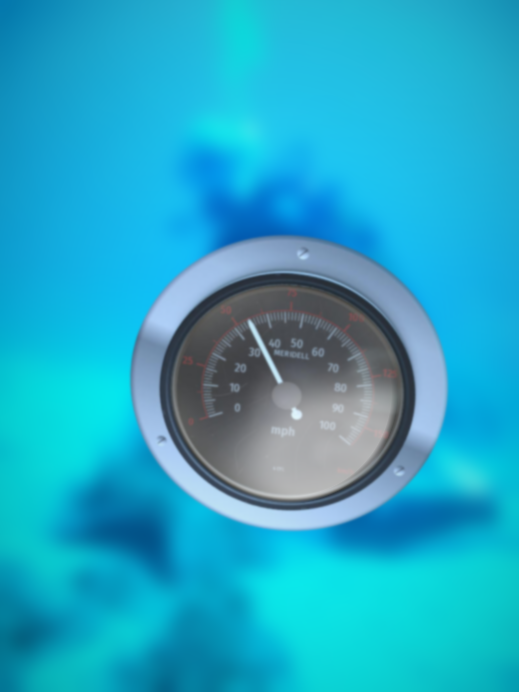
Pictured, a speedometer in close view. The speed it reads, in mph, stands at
35 mph
